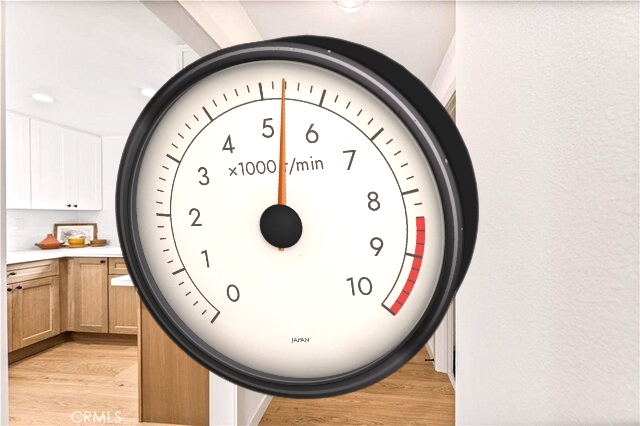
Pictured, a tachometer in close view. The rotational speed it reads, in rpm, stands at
5400 rpm
